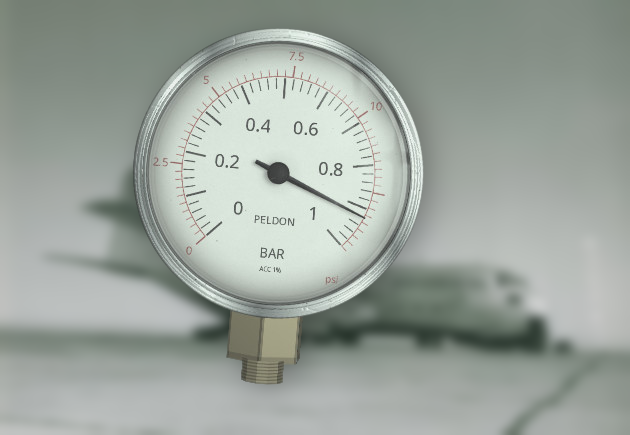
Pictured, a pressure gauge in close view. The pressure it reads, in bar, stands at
0.92 bar
